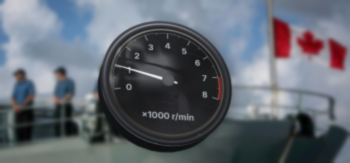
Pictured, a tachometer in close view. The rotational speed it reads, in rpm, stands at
1000 rpm
